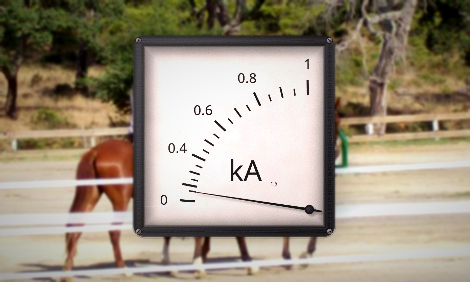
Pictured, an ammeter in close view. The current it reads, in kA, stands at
0.15 kA
